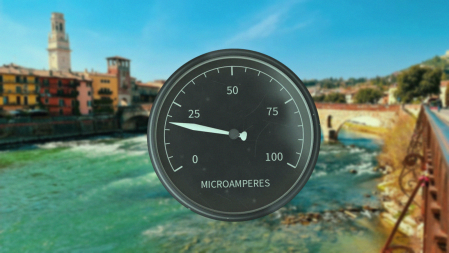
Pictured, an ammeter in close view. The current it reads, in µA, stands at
17.5 µA
